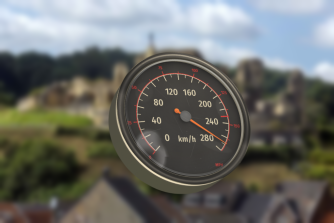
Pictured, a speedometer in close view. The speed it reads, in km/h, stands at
270 km/h
